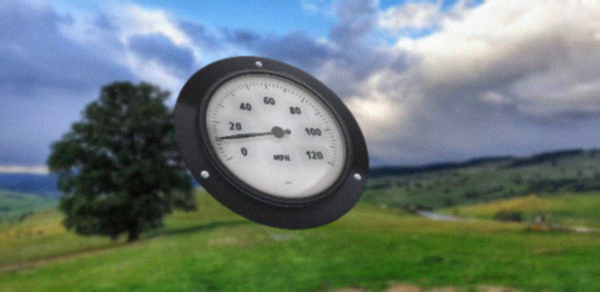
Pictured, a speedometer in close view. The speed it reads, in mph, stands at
10 mph
